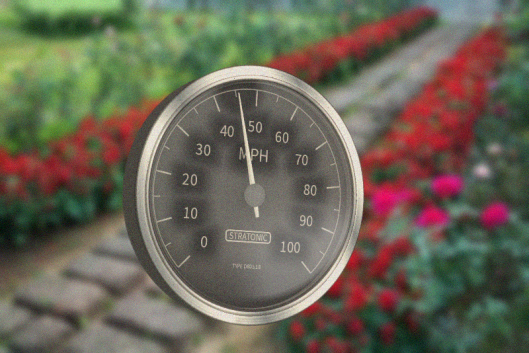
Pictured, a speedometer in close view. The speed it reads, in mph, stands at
45 mph
